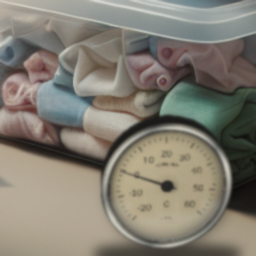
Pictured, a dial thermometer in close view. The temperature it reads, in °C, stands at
0 °C
